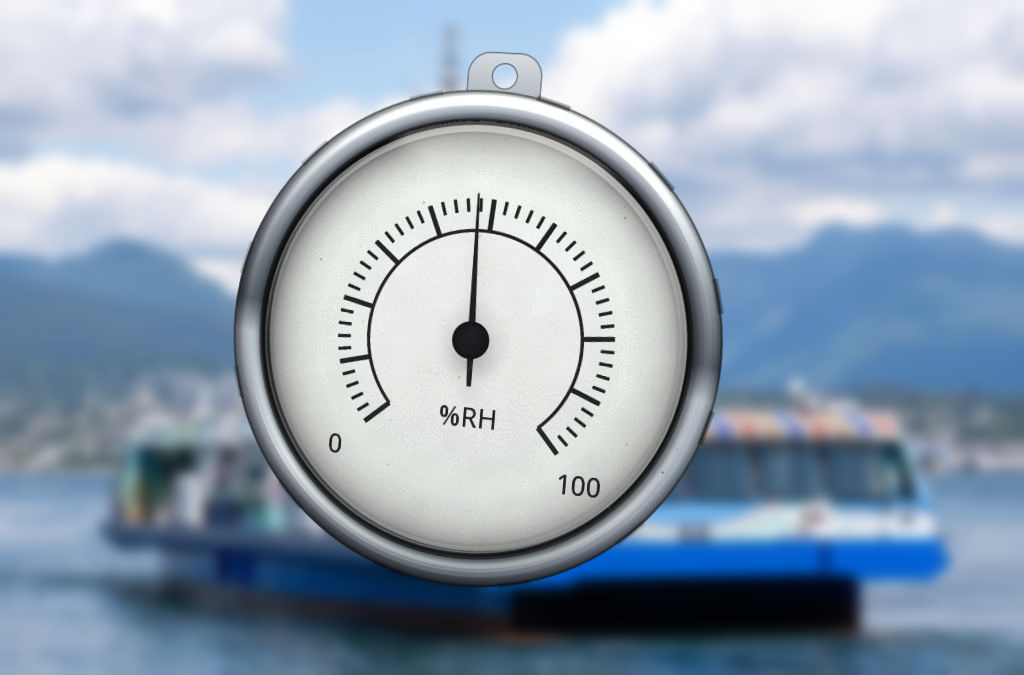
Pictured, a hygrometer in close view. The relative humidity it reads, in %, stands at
48 %
